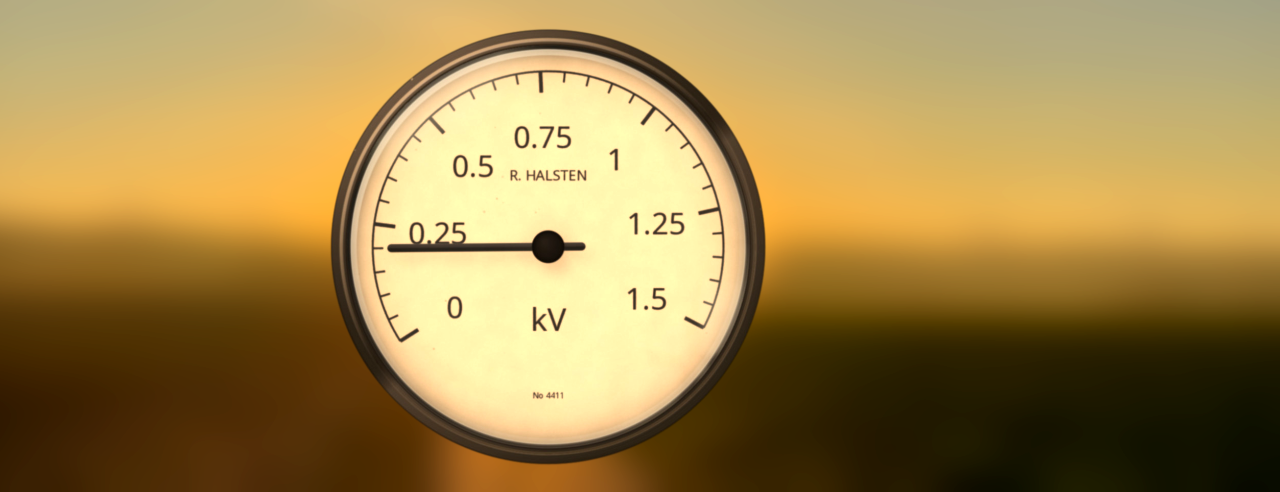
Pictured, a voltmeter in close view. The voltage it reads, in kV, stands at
0.2 kV
